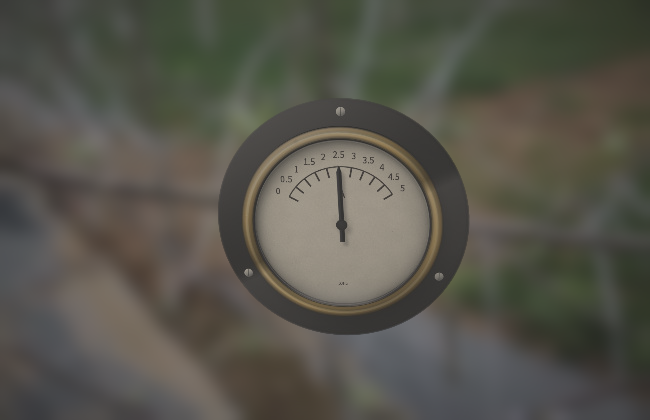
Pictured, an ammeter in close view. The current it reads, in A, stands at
2.5 A
